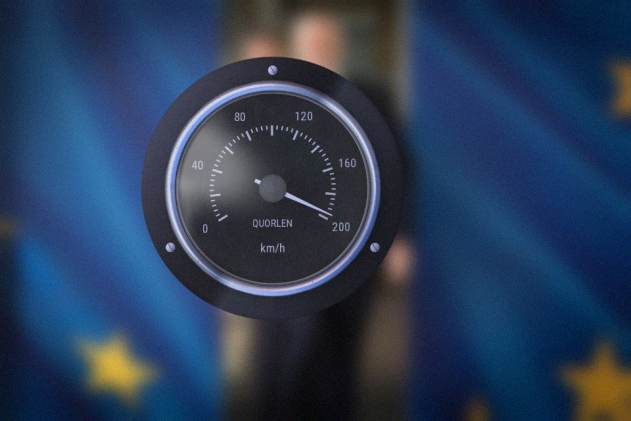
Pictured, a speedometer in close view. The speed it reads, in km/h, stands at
196 km/h
